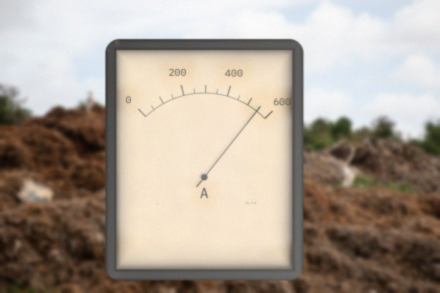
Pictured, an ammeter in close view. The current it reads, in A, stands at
550 A
